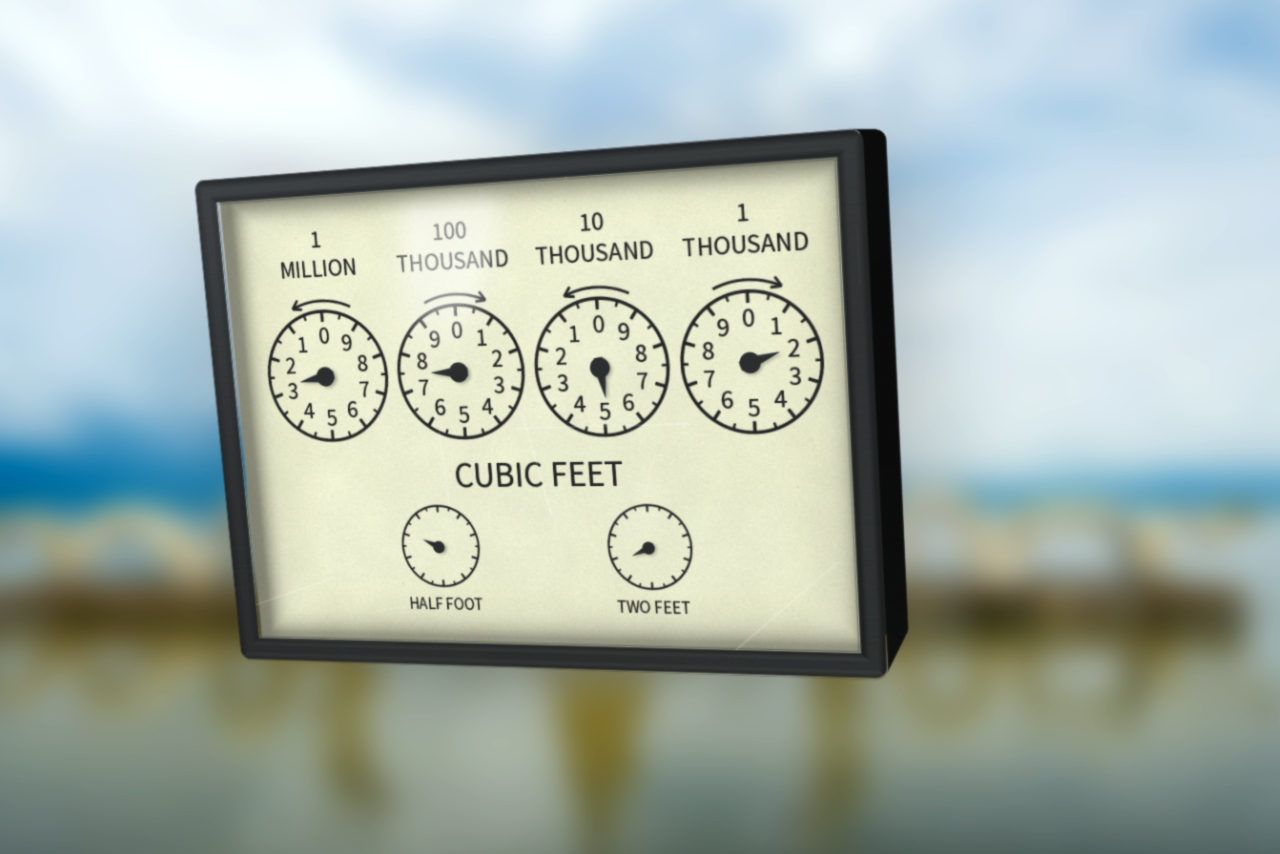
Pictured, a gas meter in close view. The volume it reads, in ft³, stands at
275200 ft³
